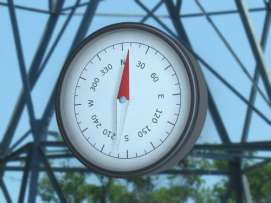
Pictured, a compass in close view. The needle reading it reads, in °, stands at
10 °
